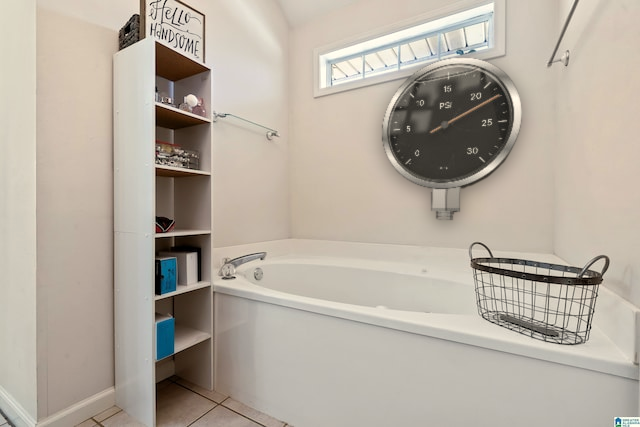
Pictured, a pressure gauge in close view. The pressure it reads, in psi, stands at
22 psi
